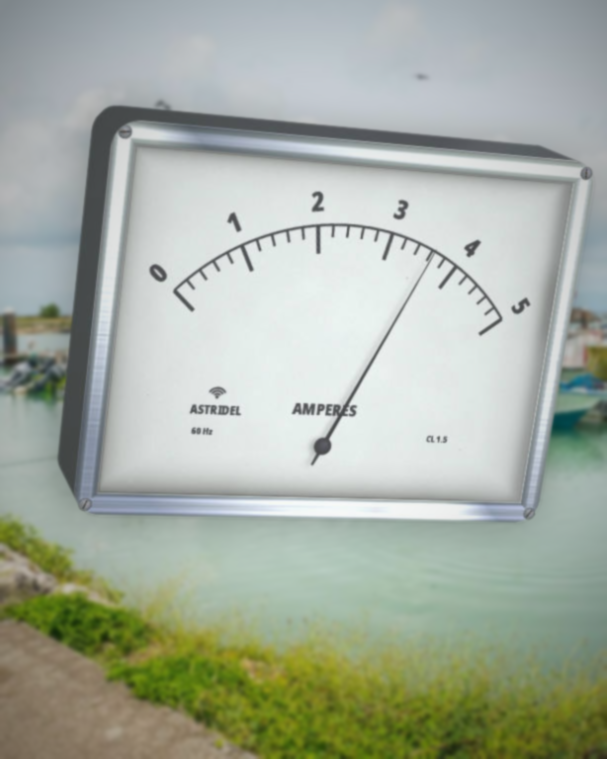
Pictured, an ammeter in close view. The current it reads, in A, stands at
3.6 A
